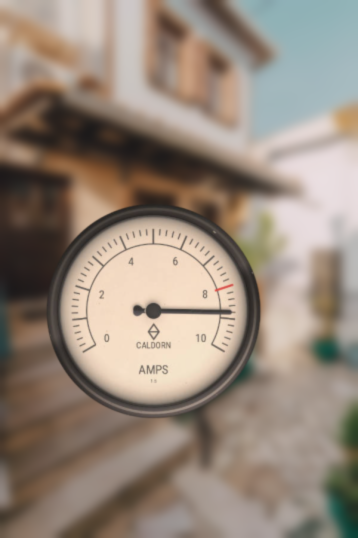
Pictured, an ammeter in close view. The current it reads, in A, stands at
8.8 A
